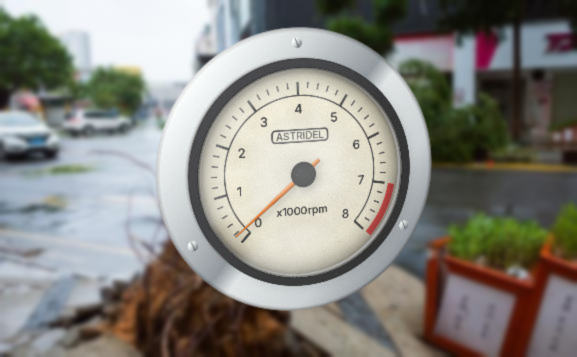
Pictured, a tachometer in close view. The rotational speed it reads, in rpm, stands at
200 rpm
